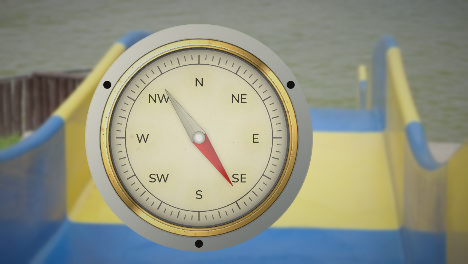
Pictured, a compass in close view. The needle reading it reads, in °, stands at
145 °
